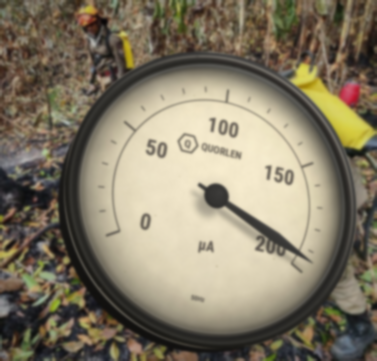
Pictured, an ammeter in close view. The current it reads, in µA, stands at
195 µA
